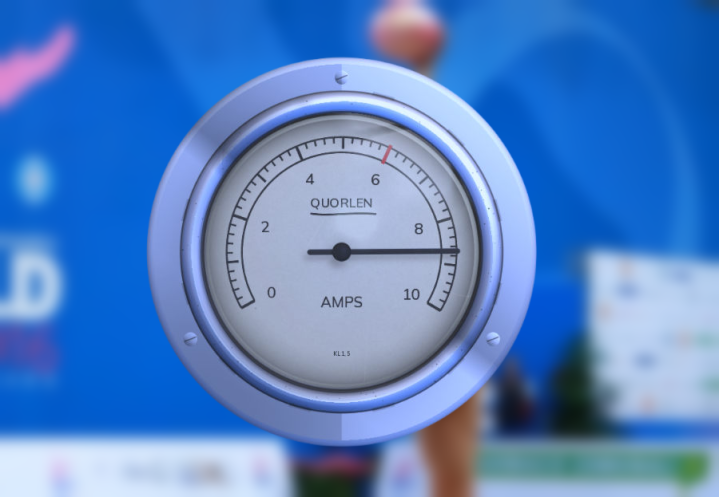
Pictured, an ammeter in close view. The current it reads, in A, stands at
8.7 A
